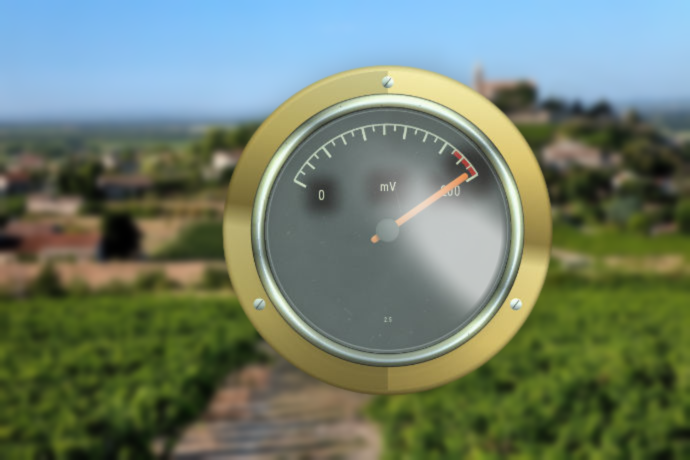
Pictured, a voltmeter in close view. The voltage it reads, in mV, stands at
195 mV
